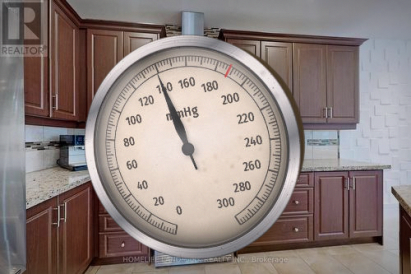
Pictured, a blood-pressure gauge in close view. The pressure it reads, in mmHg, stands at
140 mmHg
